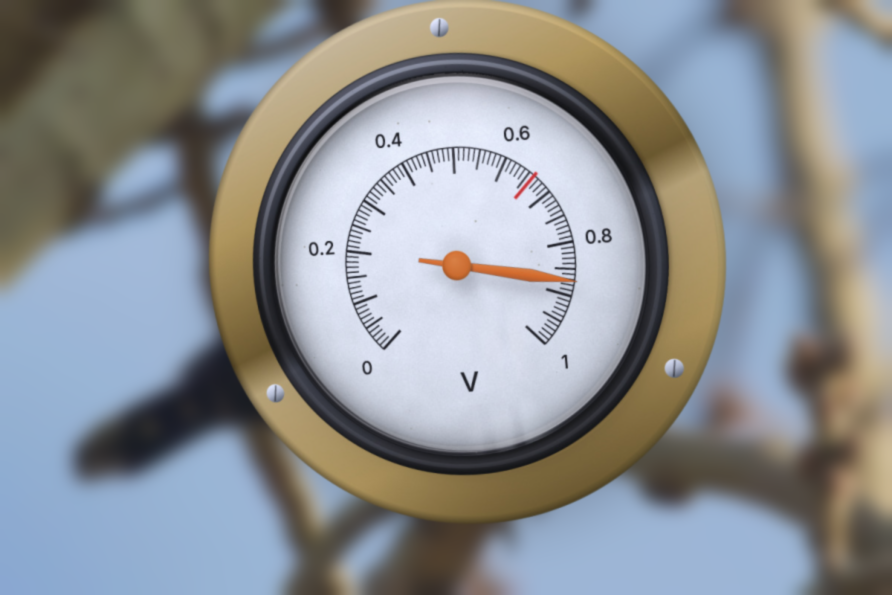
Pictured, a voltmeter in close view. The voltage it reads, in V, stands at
0.87 V
